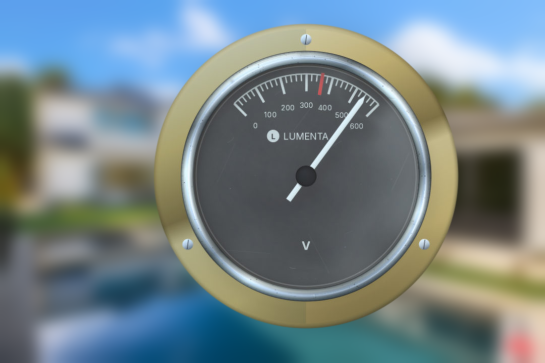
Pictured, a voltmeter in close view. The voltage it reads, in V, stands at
540 V
